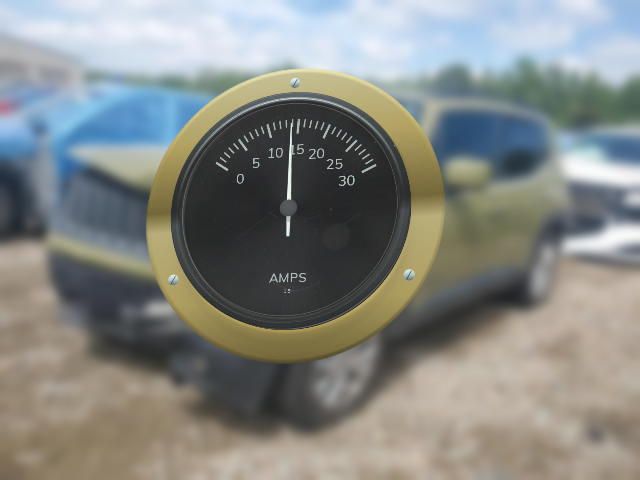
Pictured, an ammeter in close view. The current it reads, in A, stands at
14 A
